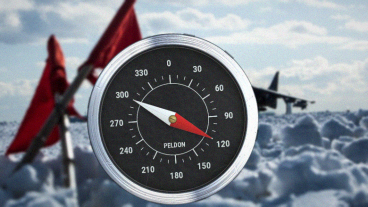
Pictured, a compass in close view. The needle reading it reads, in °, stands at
120 °
